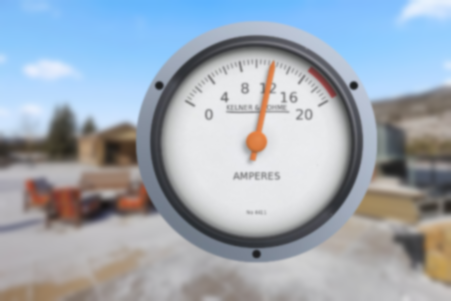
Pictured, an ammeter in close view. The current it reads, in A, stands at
12 A
